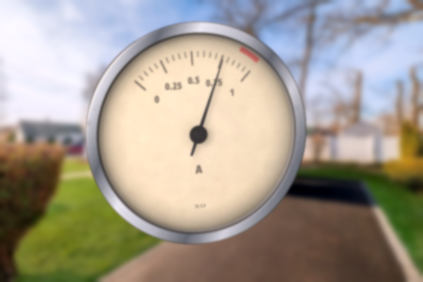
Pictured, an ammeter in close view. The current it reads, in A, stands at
0.75 A
